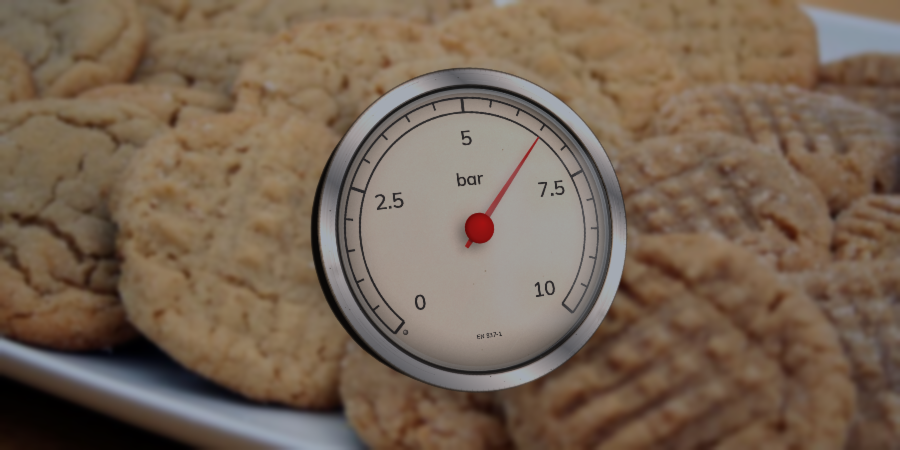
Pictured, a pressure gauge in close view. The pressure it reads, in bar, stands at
6.5 bar
